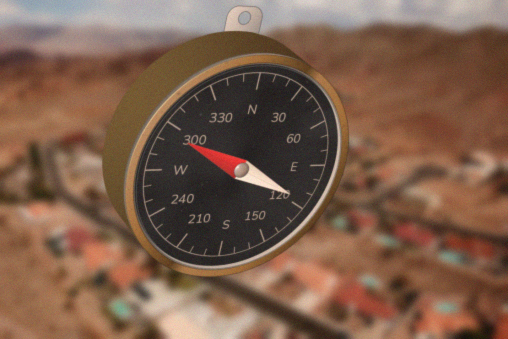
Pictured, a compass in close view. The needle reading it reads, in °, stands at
295 °
